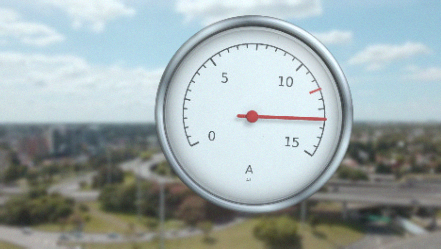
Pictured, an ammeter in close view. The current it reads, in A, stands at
13 A
